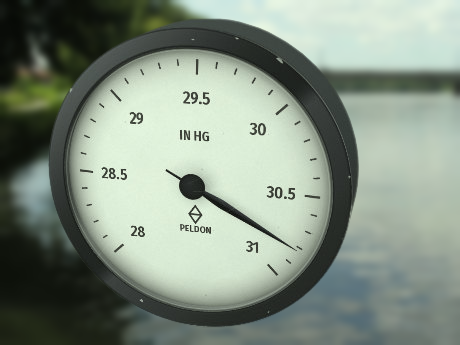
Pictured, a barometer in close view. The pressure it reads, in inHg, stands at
30.8 inHg
